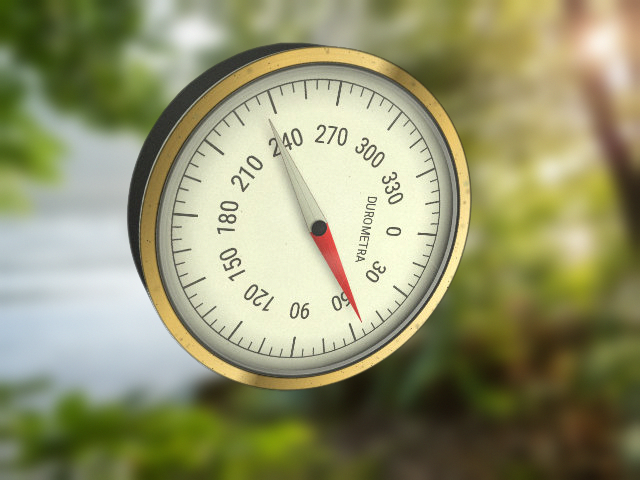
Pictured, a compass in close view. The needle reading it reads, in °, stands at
55 °
